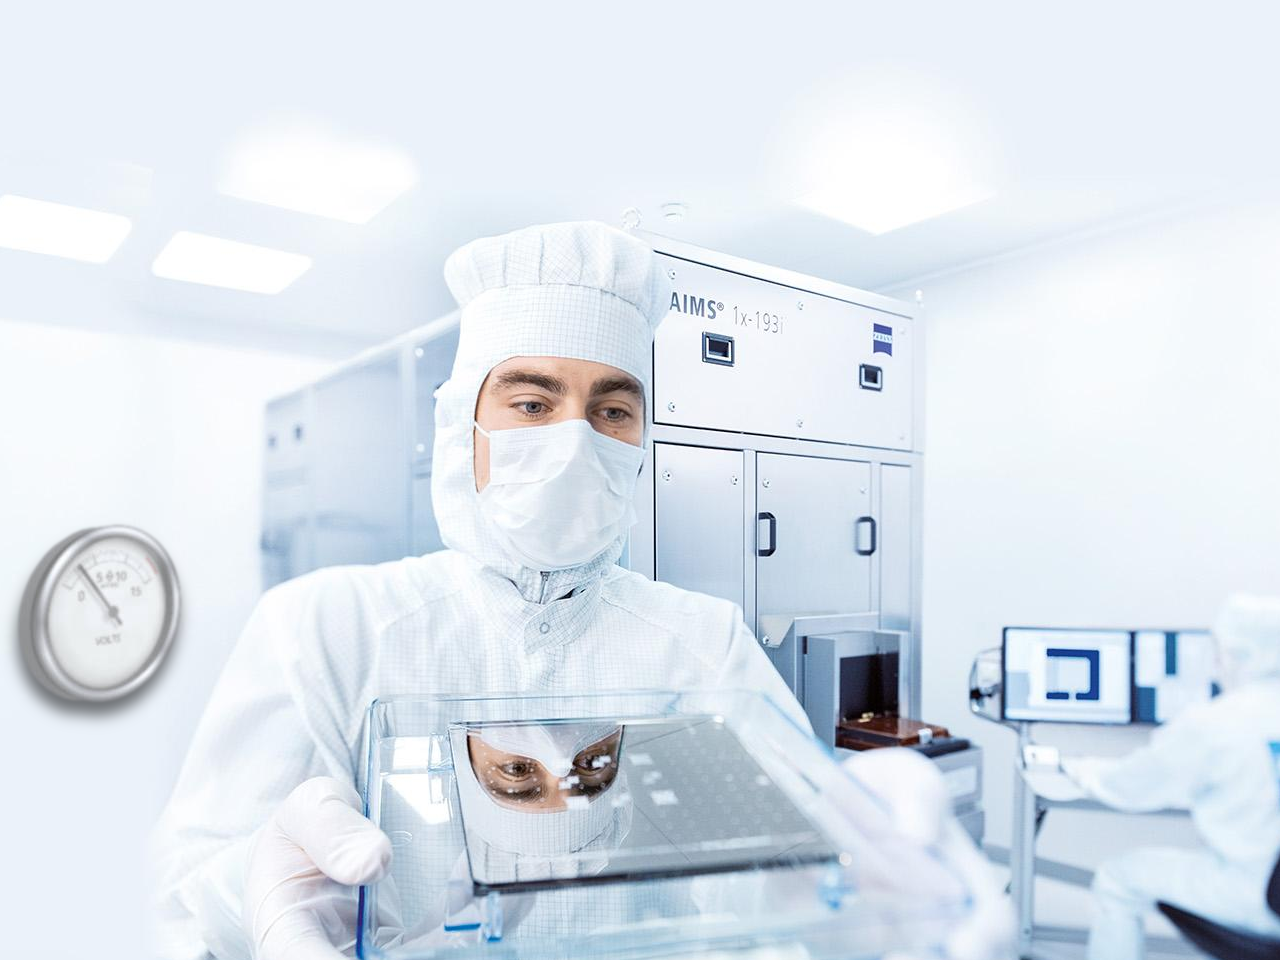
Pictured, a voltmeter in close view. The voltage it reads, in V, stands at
2.5 V
